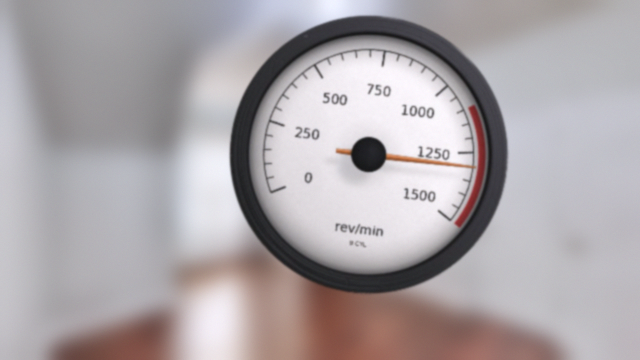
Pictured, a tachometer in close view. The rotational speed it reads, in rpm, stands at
1300 rpm
